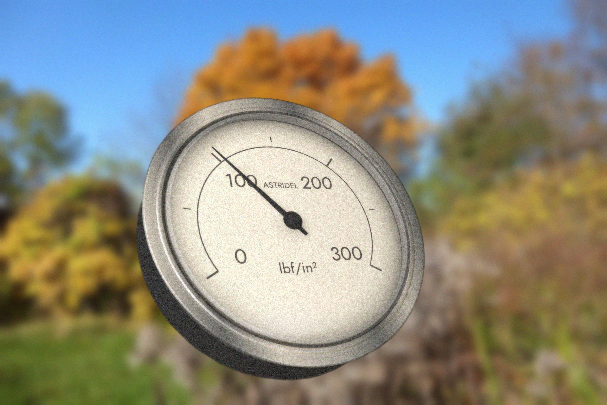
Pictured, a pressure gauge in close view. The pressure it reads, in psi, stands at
100 psi
